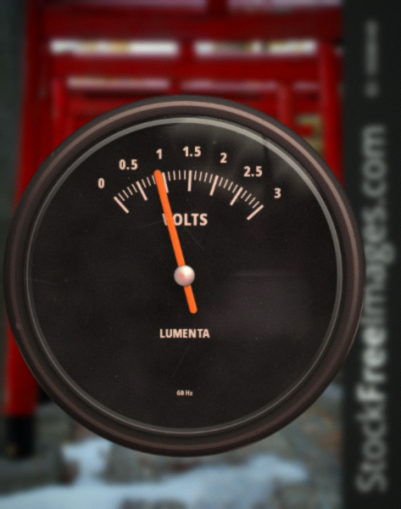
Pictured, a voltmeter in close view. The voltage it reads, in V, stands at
0.9 V
